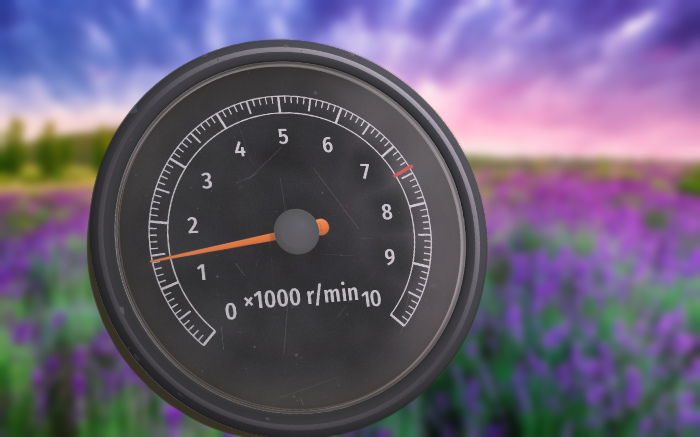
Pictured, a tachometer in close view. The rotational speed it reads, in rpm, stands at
1400 rpm
